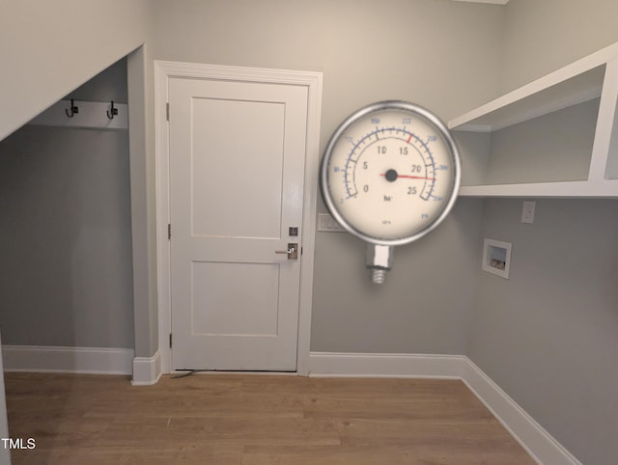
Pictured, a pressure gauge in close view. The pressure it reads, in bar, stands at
22 bar
